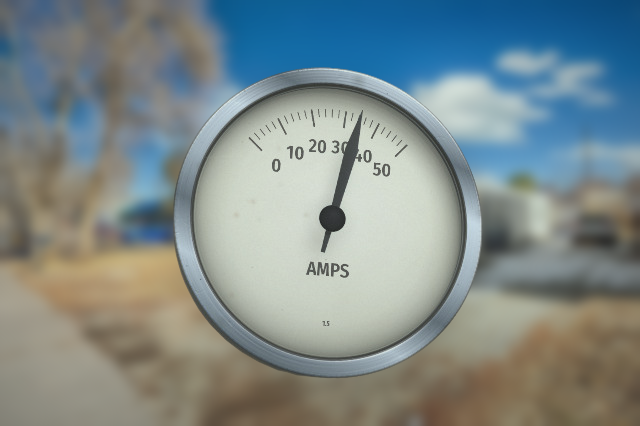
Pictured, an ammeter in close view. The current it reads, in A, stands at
34 A
